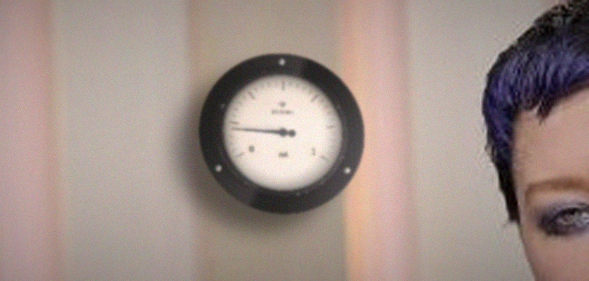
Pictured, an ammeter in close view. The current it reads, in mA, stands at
0.4 mA
